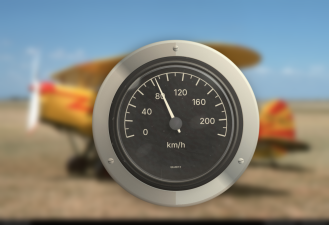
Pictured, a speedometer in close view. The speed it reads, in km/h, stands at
85 km/h
